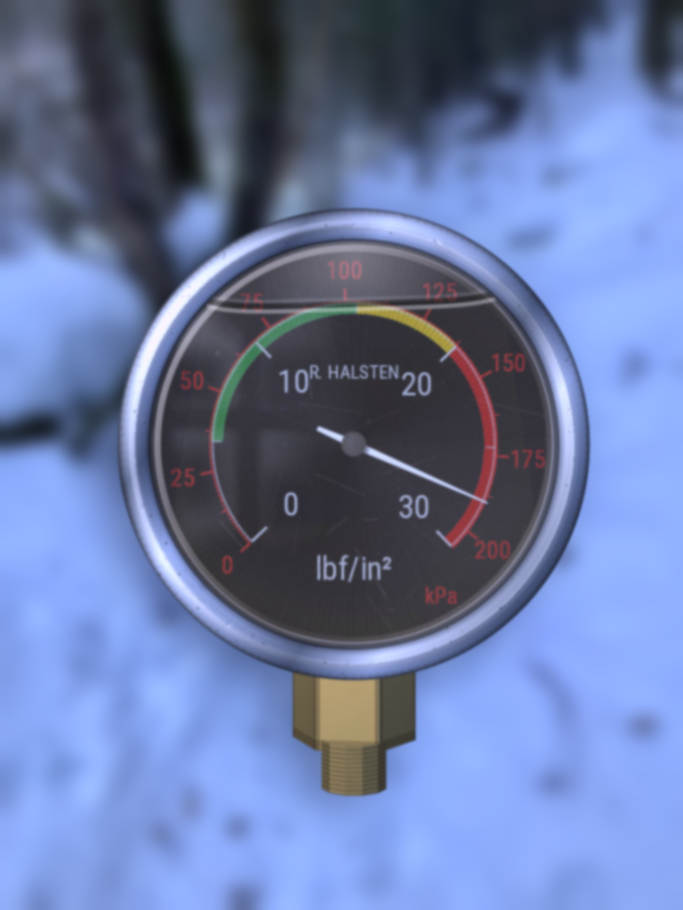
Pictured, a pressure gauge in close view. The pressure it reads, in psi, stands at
27.5 psi
